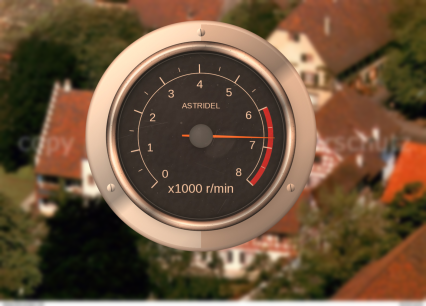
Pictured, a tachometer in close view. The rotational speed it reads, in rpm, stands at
6750 rpm
